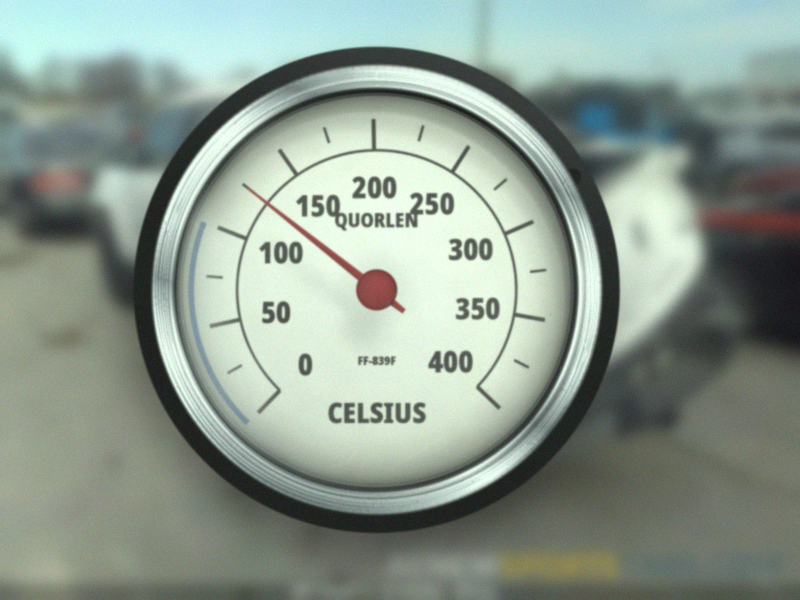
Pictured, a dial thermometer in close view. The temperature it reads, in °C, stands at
125 °C
